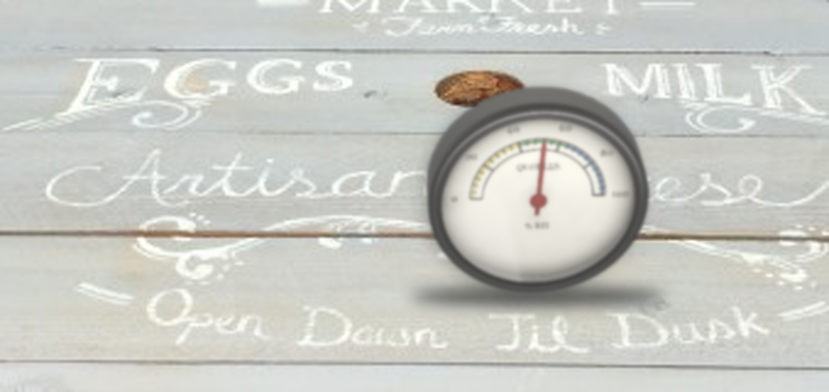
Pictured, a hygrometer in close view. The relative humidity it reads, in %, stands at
52 %
